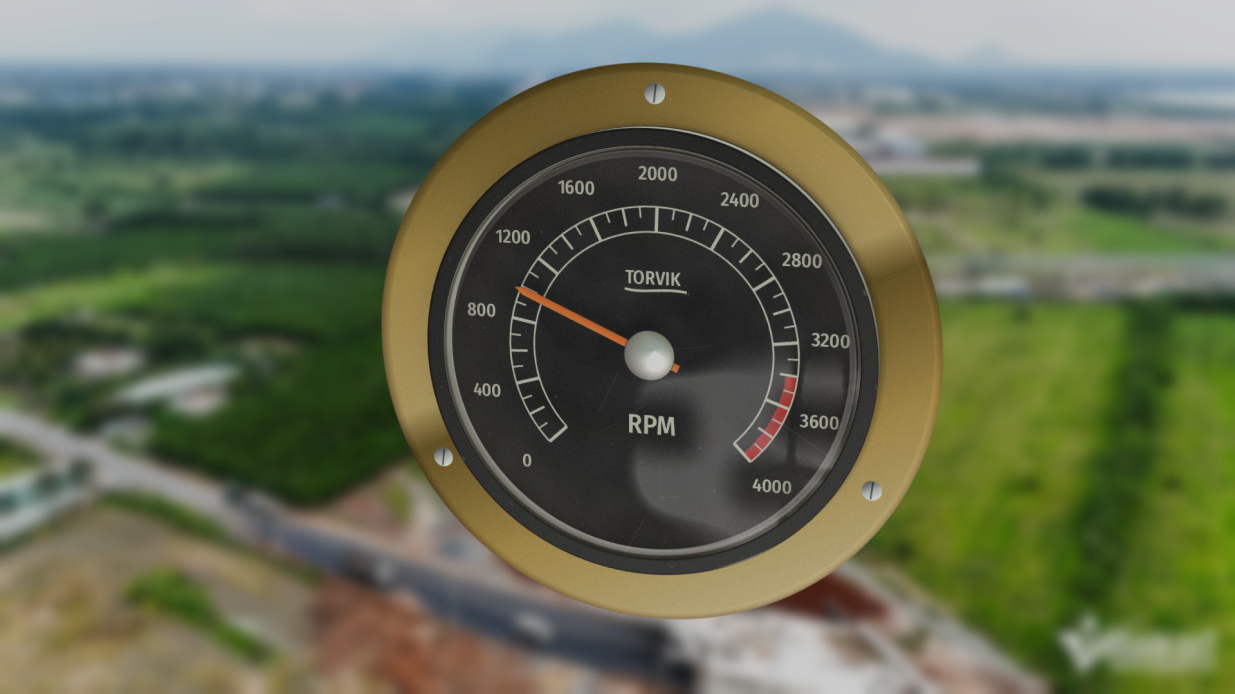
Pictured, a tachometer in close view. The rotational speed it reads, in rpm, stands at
1000 rpm
